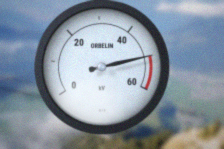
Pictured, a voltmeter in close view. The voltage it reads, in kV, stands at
50 kV
